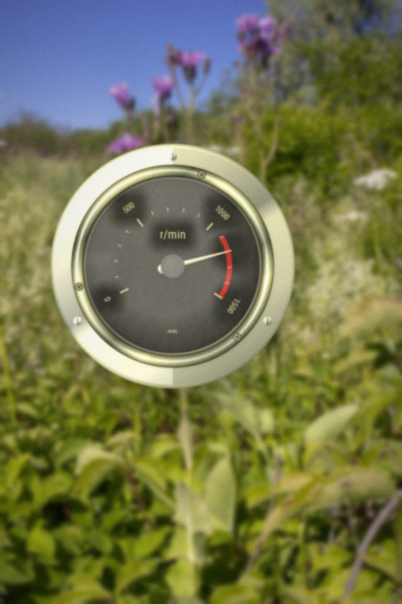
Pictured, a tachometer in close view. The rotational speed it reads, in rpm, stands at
1200 rpm
